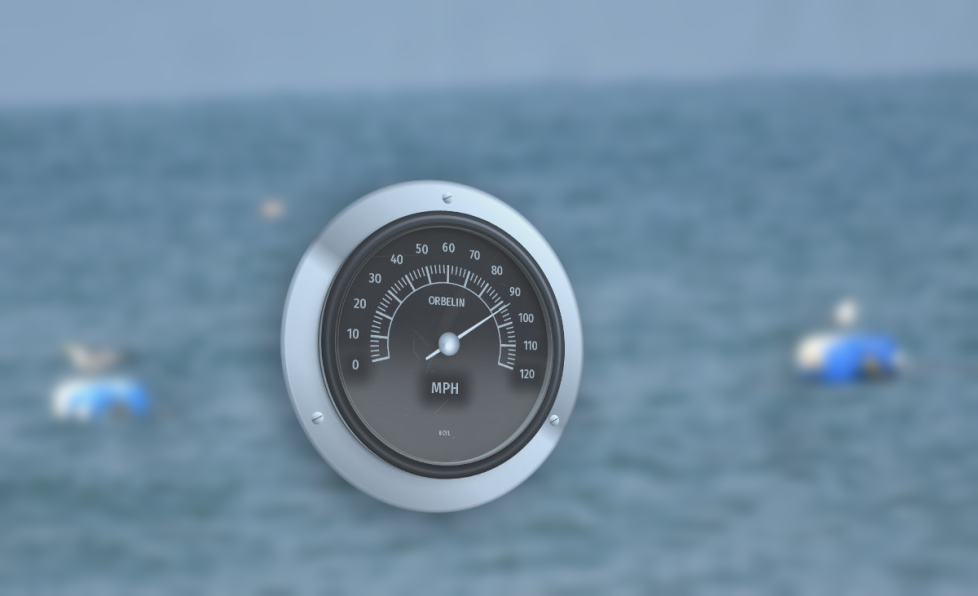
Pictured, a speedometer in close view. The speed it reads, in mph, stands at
92 mph
